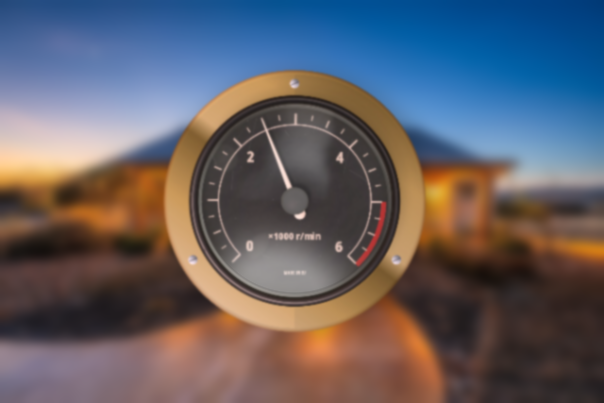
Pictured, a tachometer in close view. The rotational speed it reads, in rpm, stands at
2500 rpm
